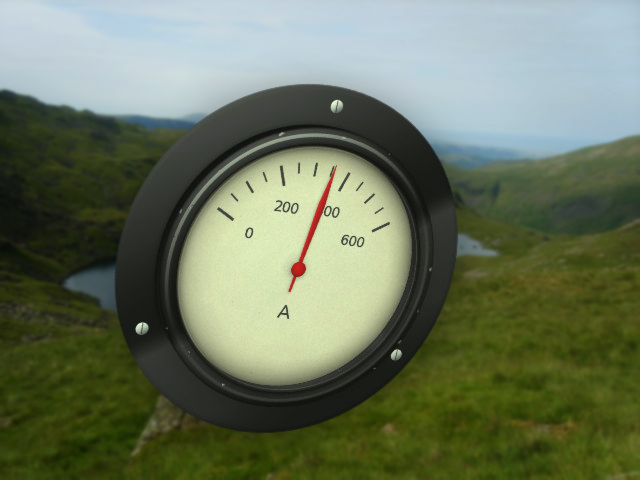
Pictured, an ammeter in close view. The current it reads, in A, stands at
350 A
